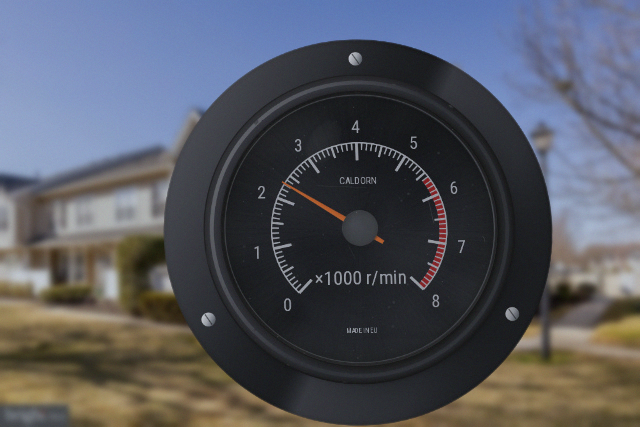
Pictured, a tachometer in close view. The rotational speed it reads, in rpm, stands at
2300 rpm
